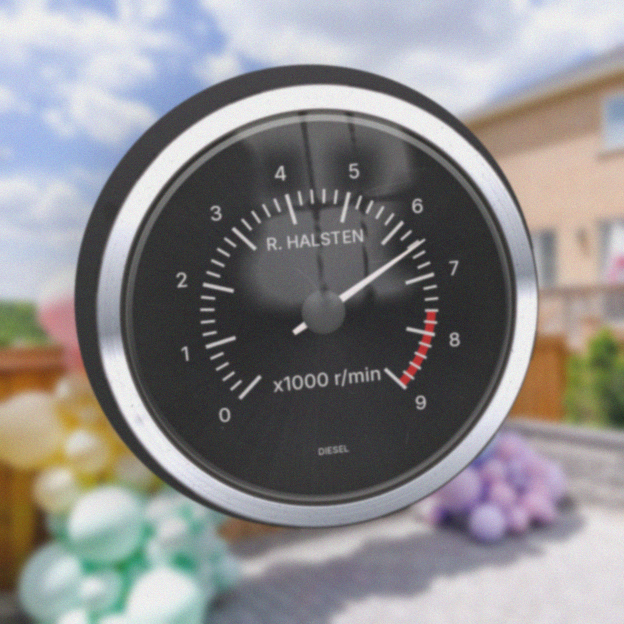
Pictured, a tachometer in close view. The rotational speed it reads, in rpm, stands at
6400 rpm
